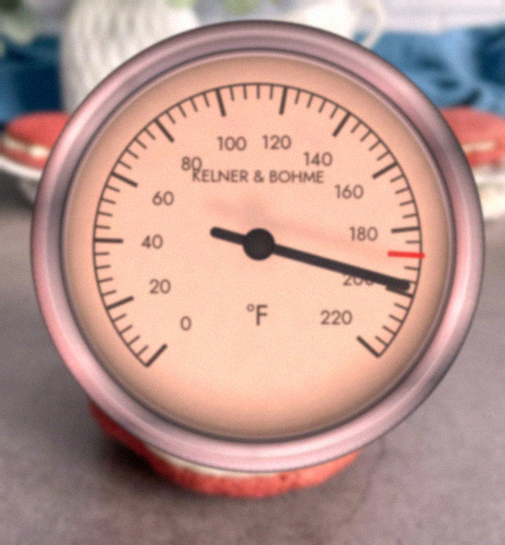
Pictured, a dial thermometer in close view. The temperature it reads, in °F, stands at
198 °F
